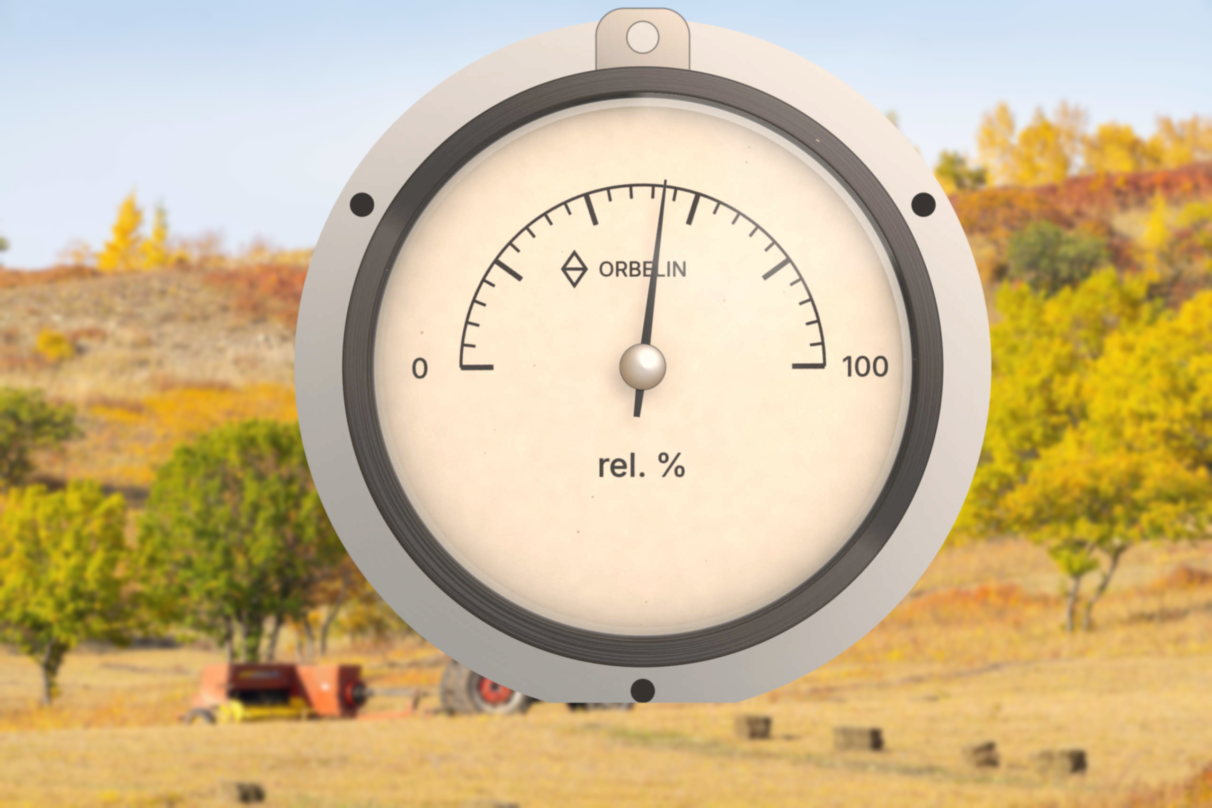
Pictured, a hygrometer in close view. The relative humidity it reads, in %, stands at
54 %
